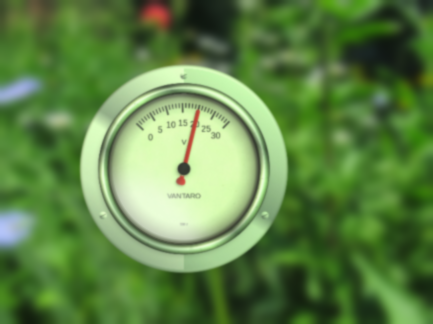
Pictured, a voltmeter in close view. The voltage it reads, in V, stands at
20 V
